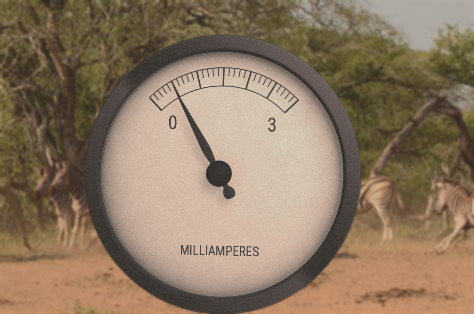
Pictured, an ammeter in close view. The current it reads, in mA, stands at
0.5 mA
